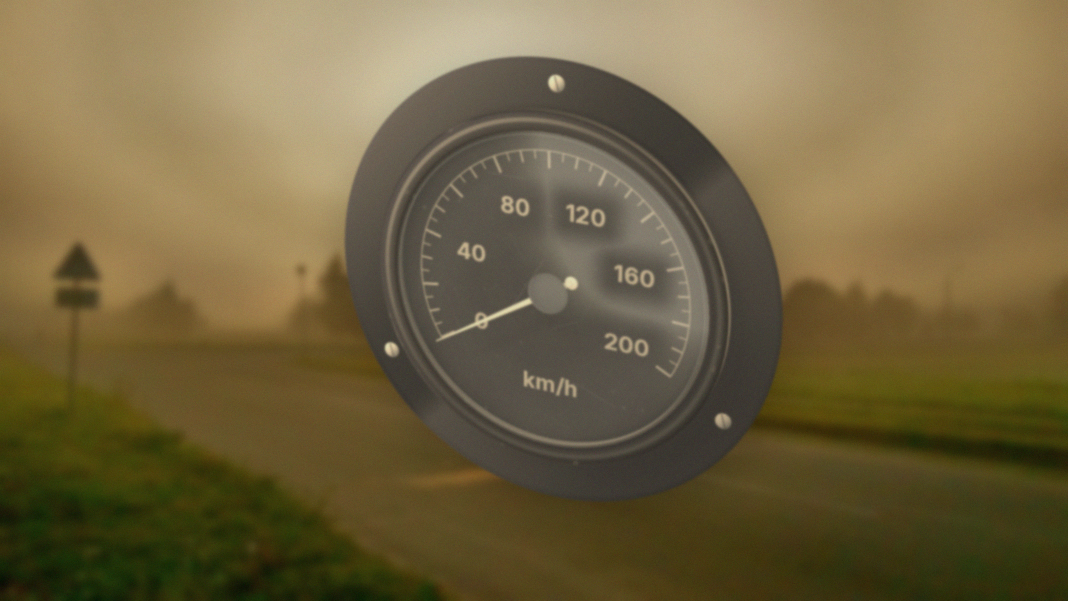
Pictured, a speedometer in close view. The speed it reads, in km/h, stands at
0 km/h
